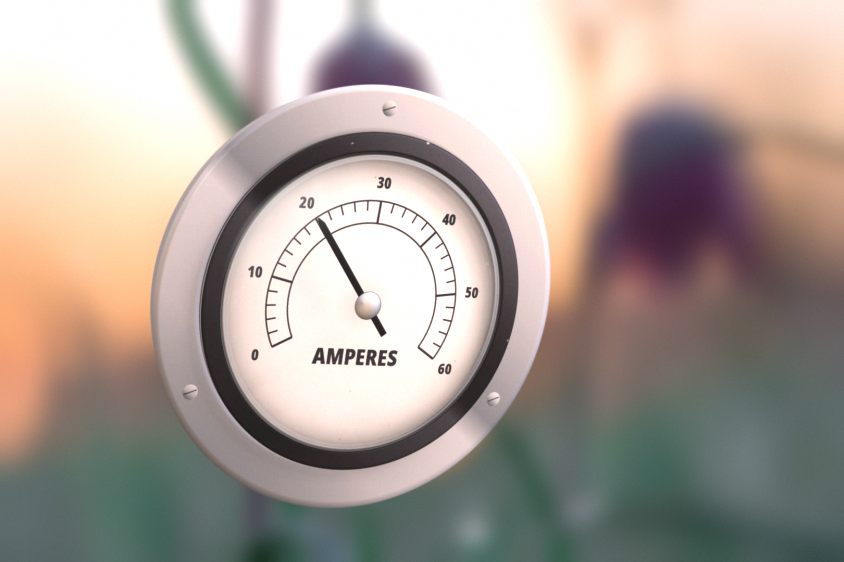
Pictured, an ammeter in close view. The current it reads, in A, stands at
20 A
